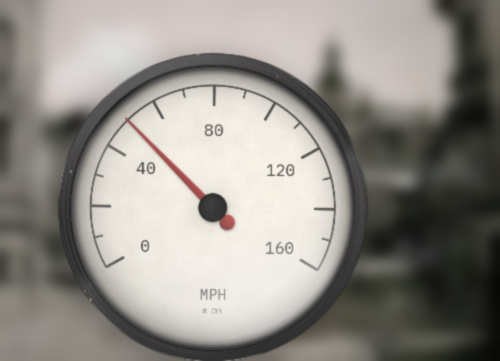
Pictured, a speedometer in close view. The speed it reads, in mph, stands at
50 mph
